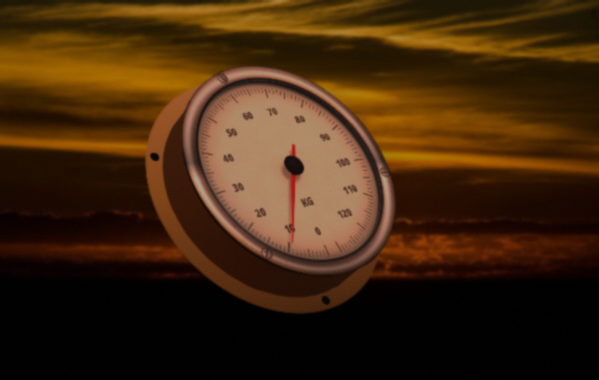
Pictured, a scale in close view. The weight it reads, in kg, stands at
10 kg
